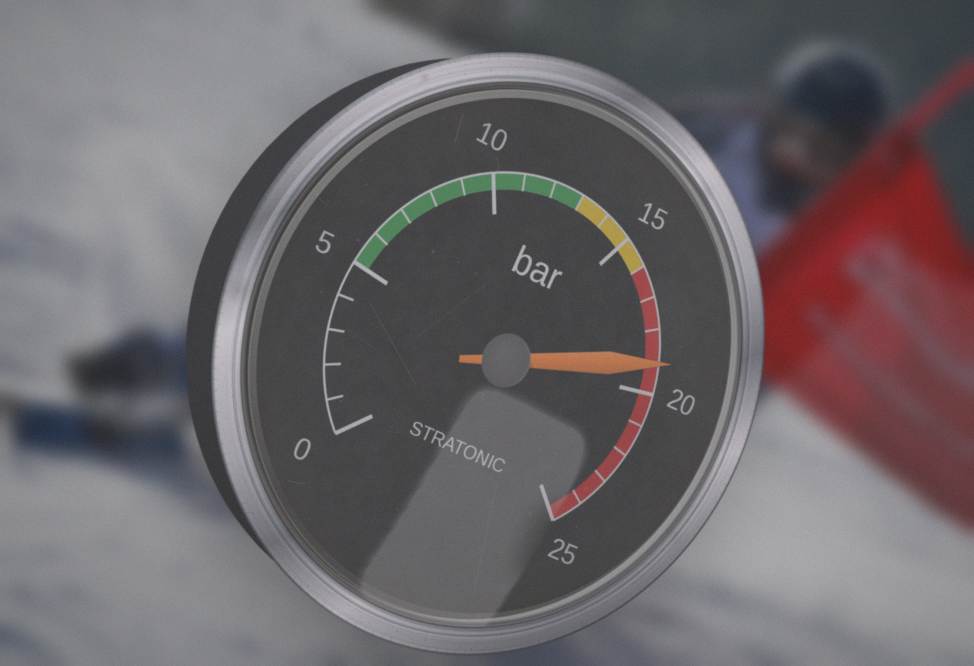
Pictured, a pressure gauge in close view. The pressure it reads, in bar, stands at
19 bar
